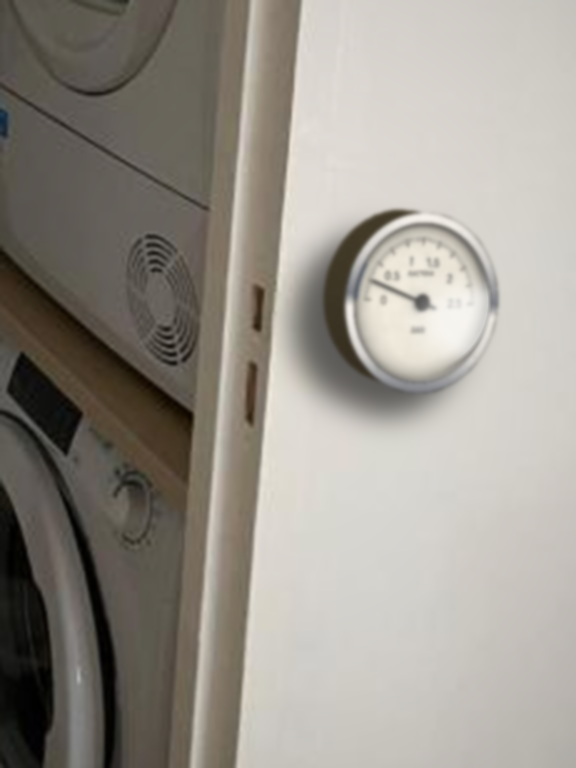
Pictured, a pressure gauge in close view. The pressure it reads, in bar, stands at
0.25 bar
